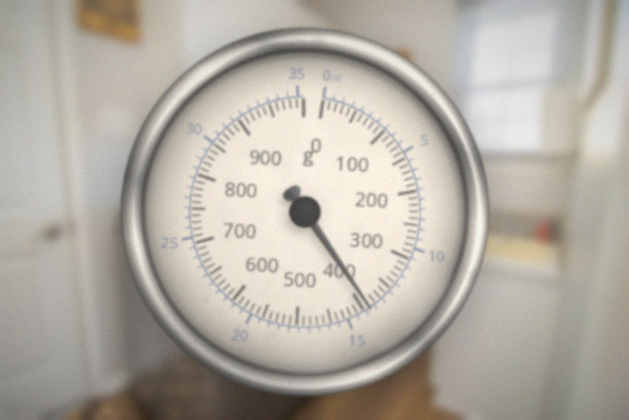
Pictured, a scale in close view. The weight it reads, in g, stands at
390 g
